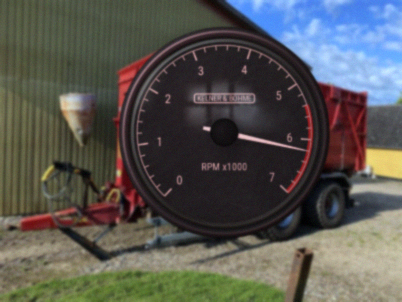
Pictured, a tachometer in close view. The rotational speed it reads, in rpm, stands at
6200 rpm
